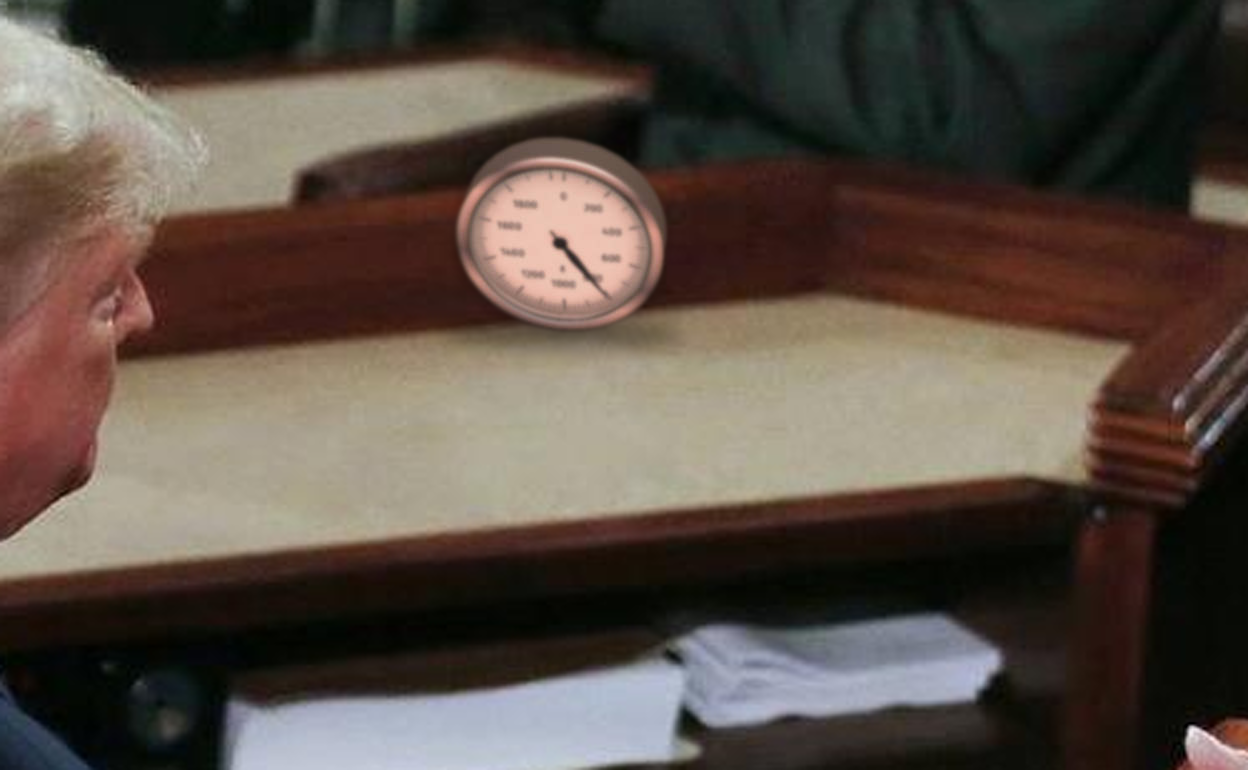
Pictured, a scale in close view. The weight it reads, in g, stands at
800 g
